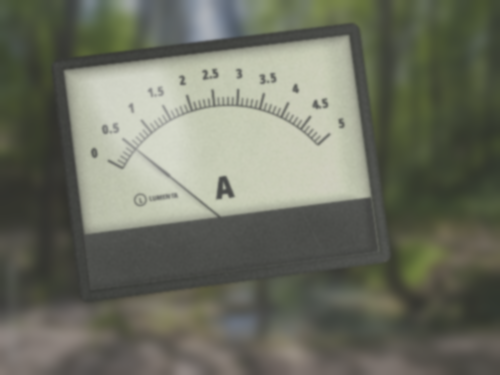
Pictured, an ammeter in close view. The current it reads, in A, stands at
0.5 A
